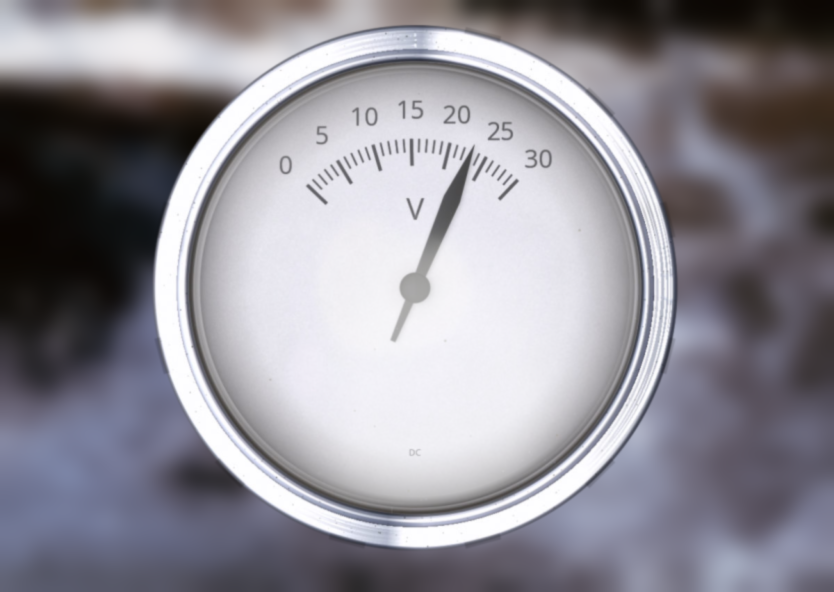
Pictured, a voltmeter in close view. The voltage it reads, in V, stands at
23 V
